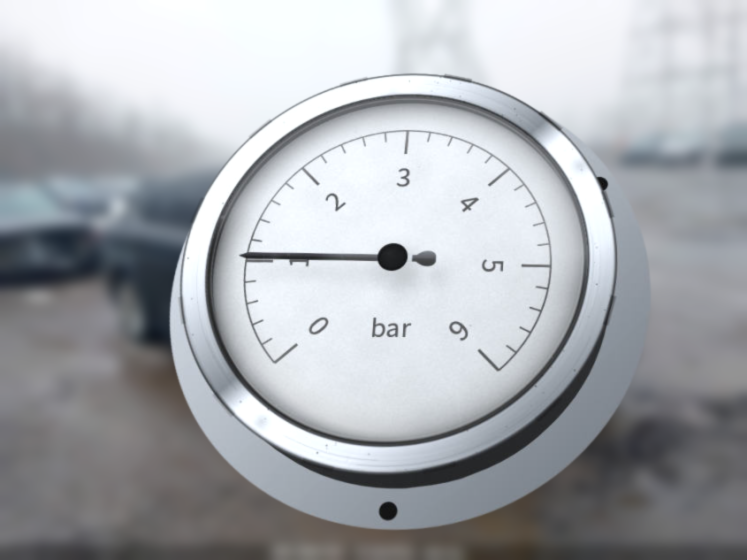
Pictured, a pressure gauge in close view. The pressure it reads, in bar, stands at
1 bar
